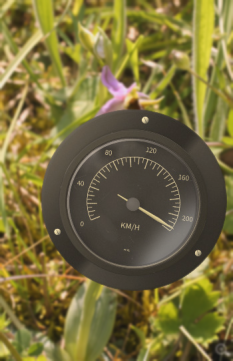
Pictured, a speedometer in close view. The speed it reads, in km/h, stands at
215 km/h
